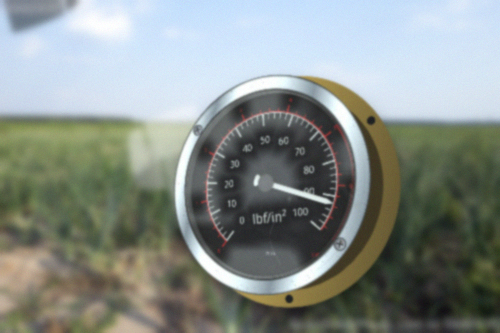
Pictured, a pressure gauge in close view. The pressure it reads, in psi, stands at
92 psi
